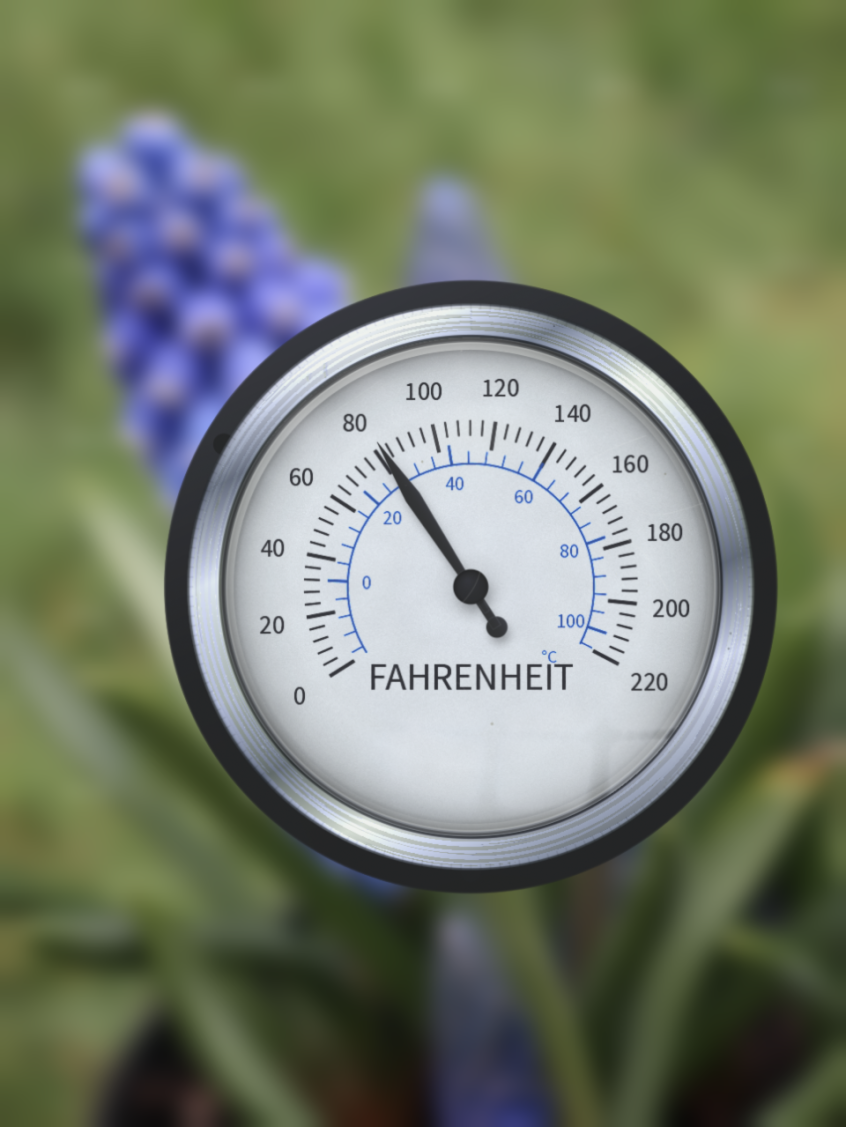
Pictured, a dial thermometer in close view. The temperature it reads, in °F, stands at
82 °F
